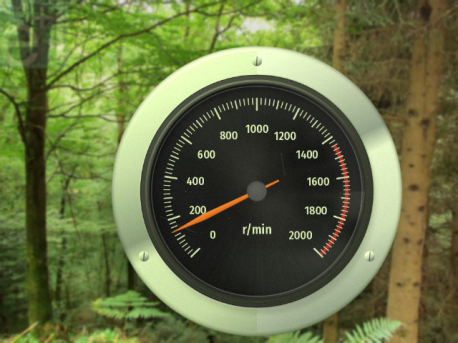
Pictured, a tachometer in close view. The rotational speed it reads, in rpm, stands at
140 rpm
